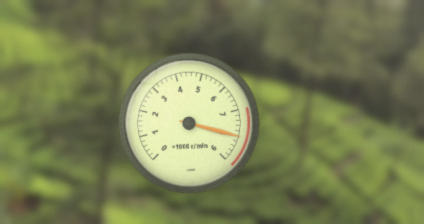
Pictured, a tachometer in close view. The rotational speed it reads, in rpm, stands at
8000 rpm
